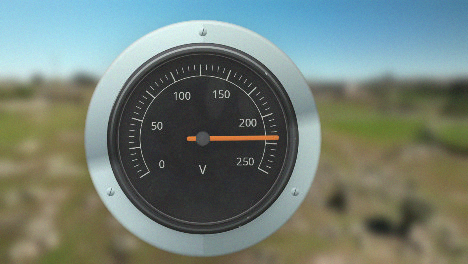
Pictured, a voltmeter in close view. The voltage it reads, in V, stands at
220 V
